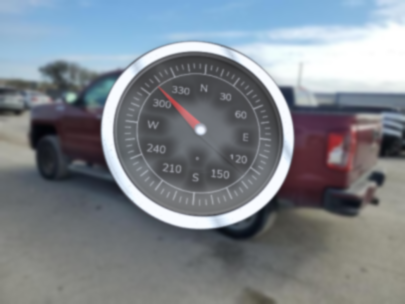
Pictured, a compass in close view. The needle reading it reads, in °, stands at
310 °
